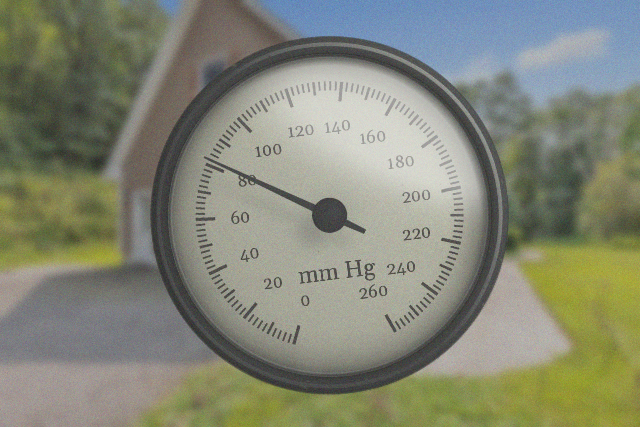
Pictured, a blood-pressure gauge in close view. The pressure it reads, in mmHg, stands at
82 mmHg
